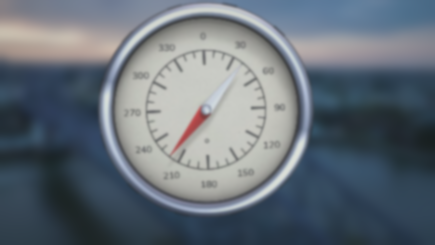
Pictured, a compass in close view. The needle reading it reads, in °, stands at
220 °
